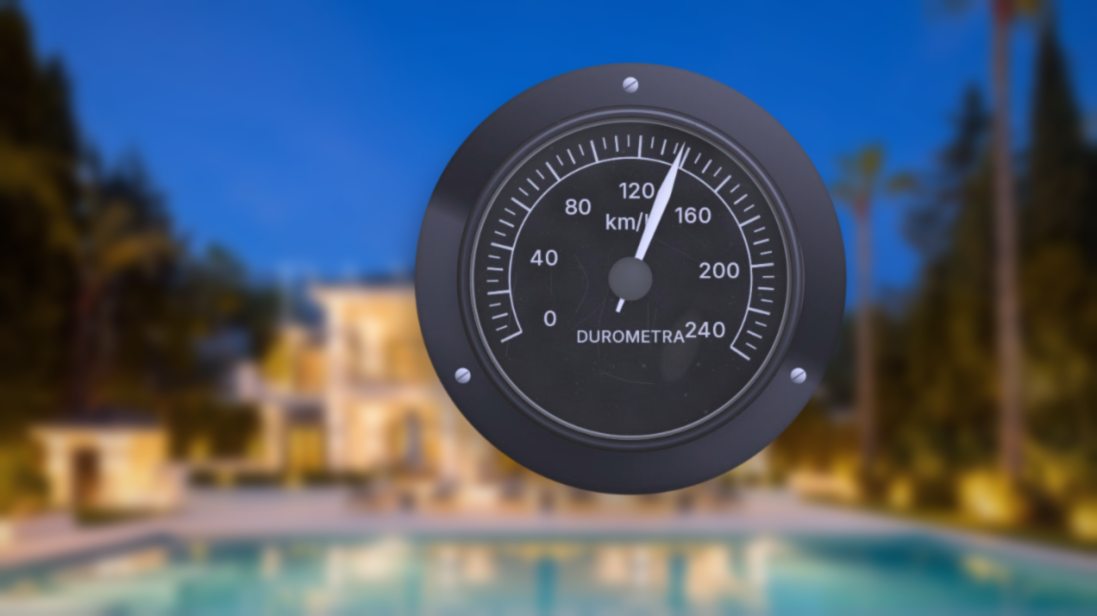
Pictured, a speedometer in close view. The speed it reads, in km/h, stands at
137.5 km/h
